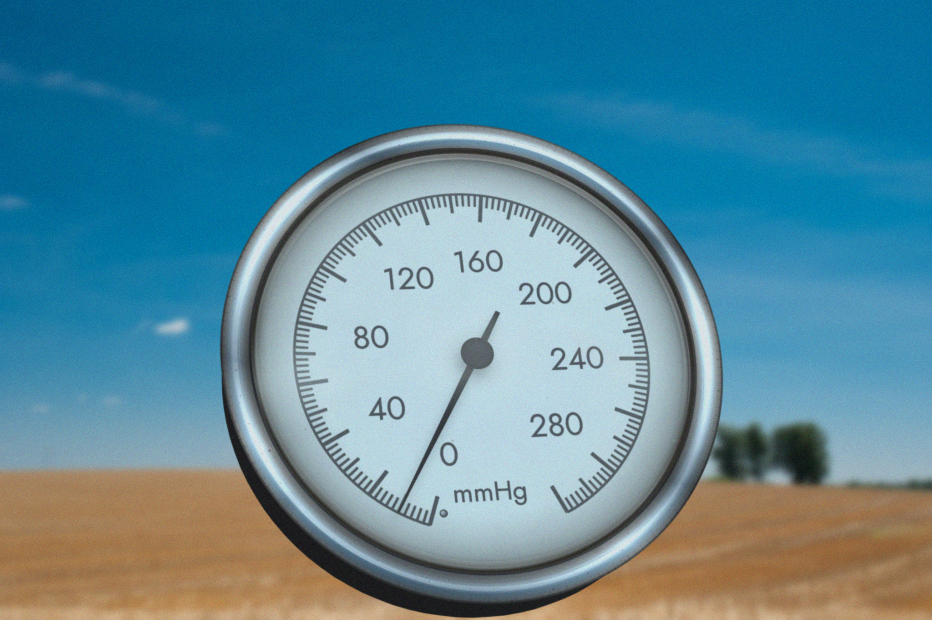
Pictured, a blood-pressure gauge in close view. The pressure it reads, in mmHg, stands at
10 mmHg
